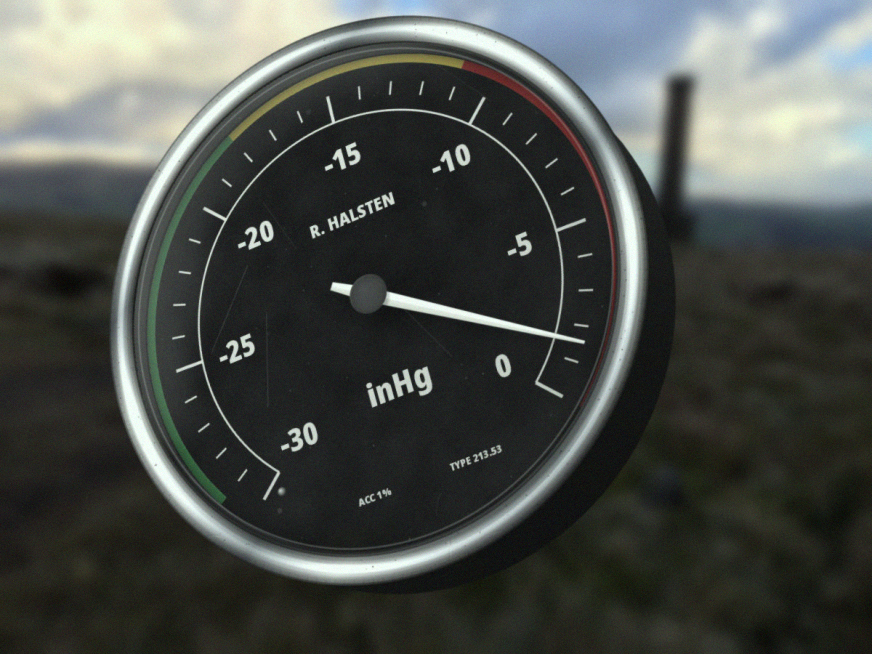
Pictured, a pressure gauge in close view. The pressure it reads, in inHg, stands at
-1.5 inHg
